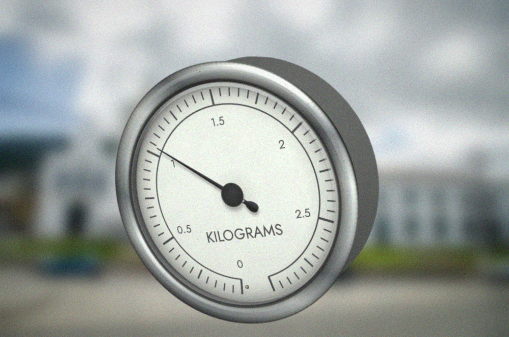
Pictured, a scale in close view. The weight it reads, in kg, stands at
1.05 kg
